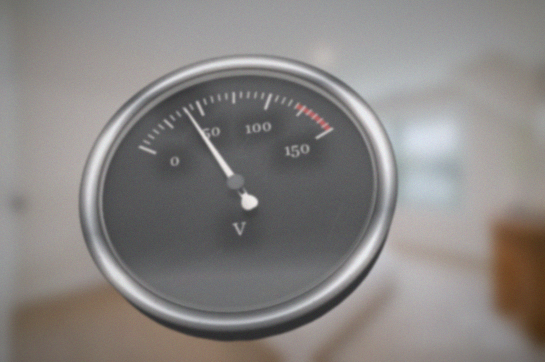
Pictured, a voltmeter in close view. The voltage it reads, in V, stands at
40 V
